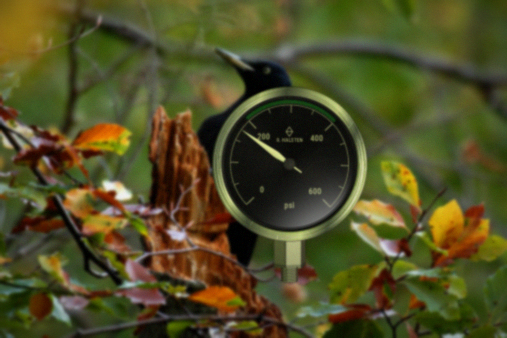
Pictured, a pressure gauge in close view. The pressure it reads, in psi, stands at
175 psi
